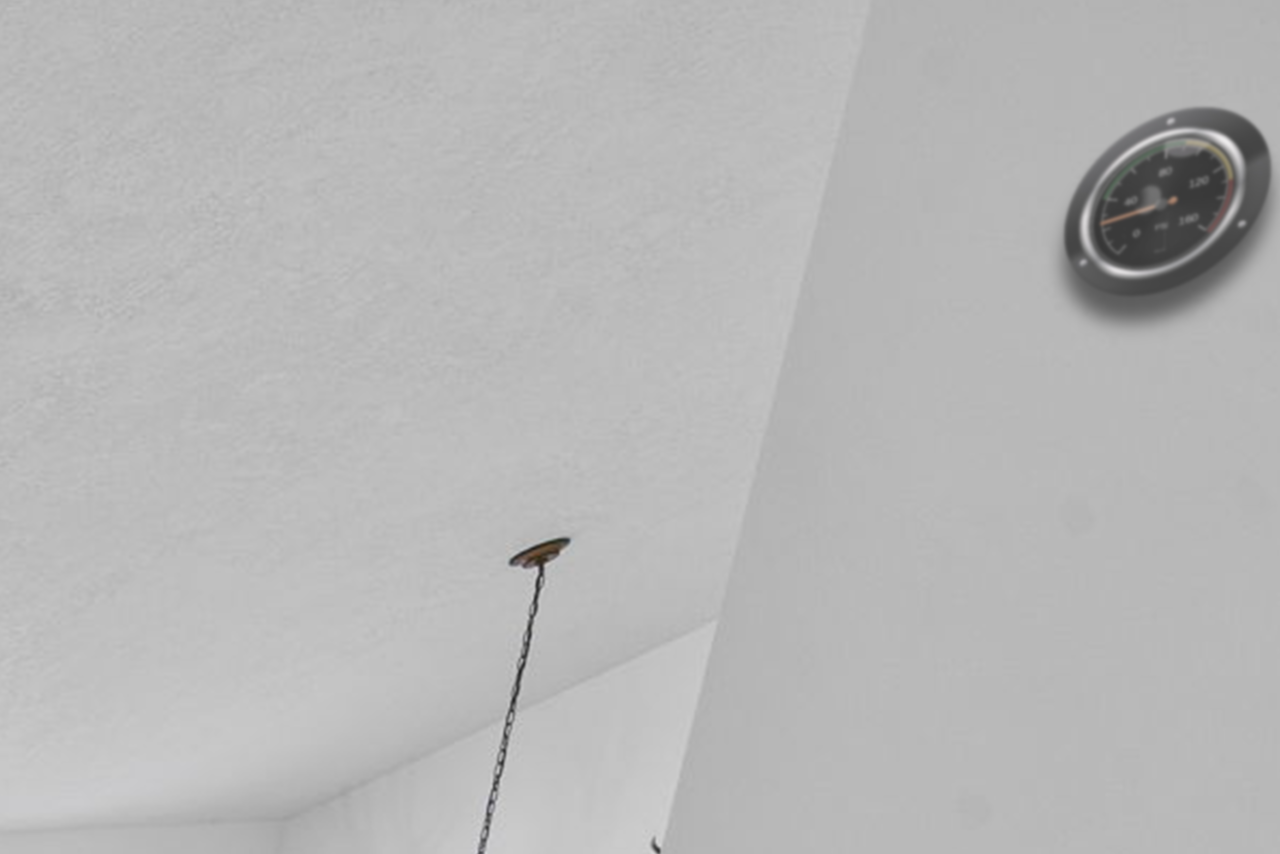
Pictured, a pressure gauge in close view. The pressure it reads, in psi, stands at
25 psi
